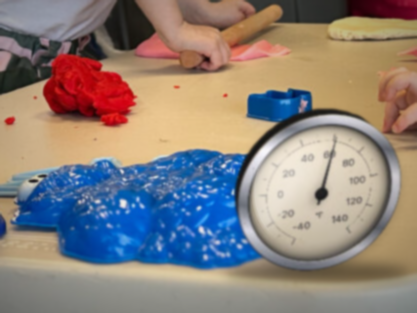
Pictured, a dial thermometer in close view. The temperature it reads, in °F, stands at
60 °F
